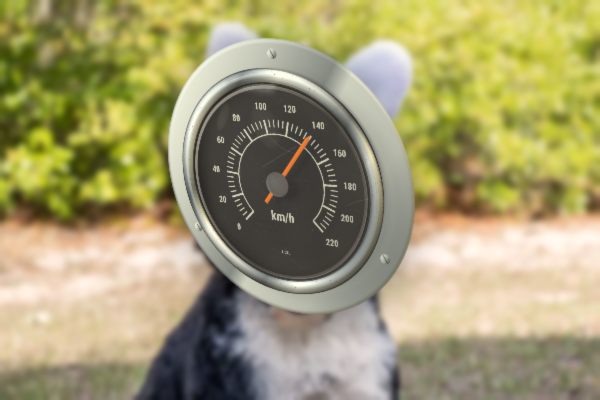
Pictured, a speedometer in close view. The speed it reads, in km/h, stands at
140 km/h
